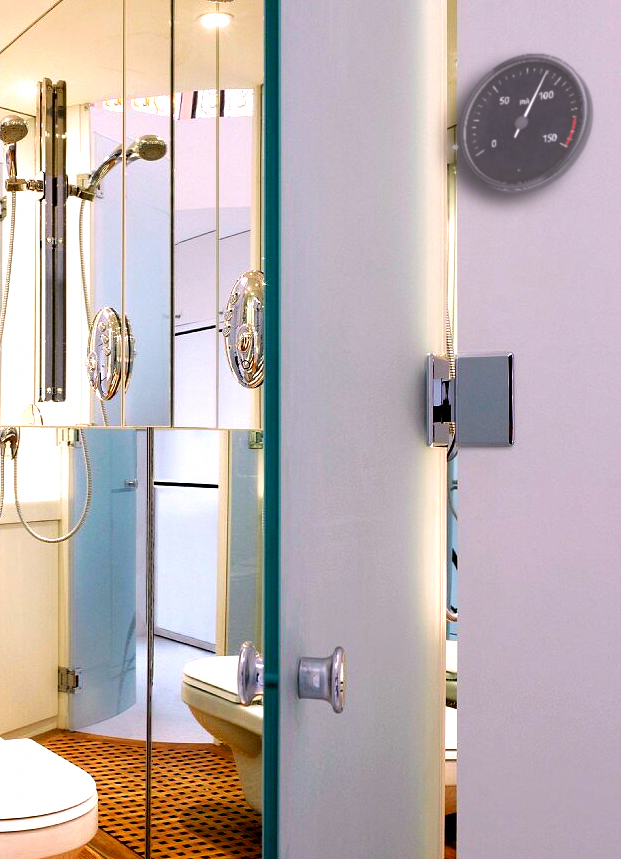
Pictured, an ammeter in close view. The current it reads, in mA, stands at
90 mA
